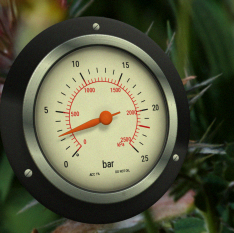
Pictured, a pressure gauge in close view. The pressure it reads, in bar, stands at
2.5 bar
